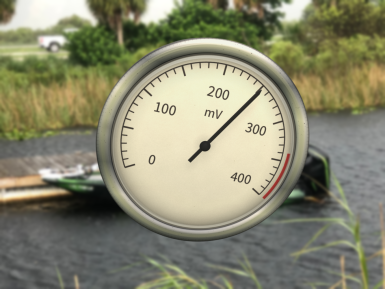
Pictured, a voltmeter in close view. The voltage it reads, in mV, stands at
250 mV
